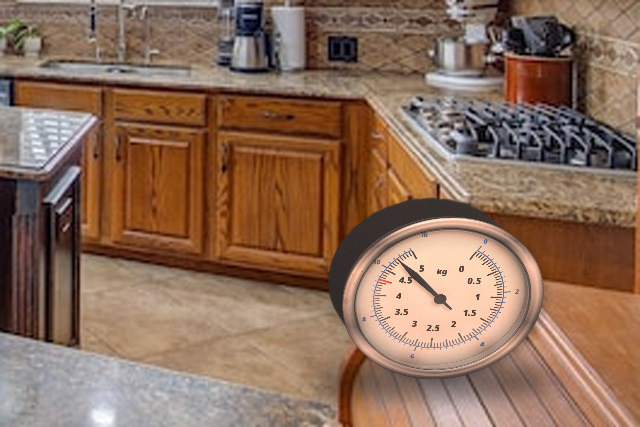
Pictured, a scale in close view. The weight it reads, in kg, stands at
4.75 kg
